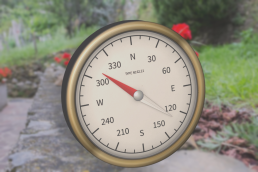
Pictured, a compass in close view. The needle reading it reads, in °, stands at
310 °
